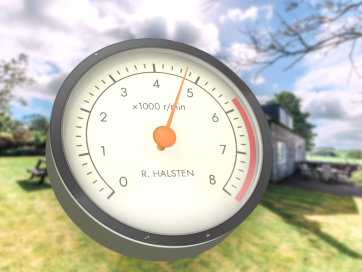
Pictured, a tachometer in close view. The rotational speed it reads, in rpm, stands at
4700 rpm
